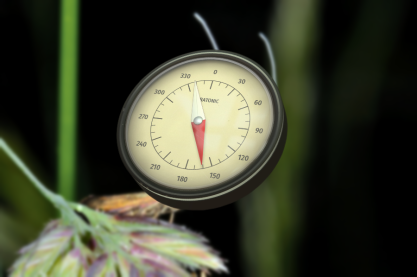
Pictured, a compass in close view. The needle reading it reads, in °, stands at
160 °
